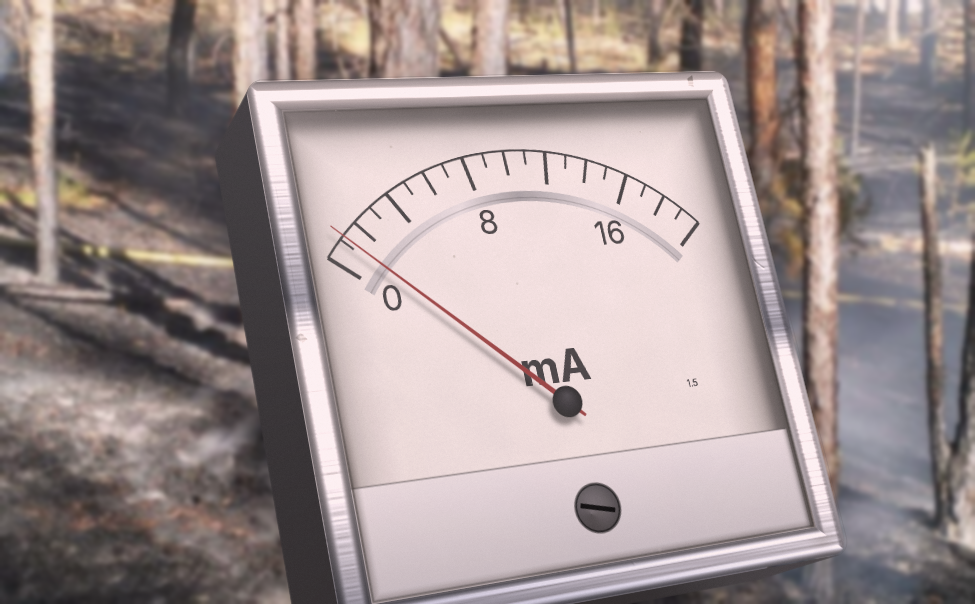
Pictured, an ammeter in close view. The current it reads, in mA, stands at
1 mA
